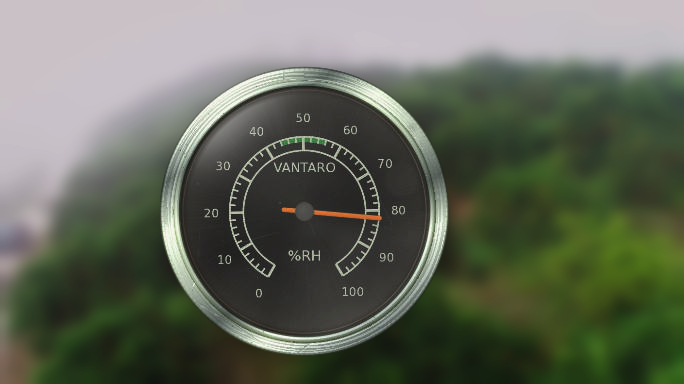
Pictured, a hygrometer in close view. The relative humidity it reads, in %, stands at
82 %
